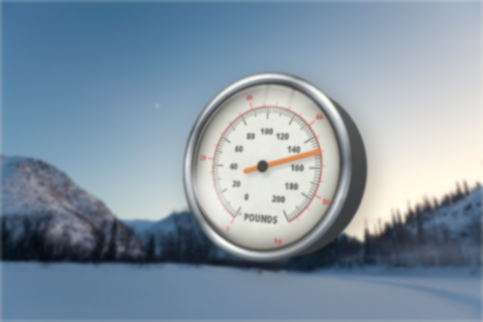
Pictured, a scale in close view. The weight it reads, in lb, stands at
150 lb
